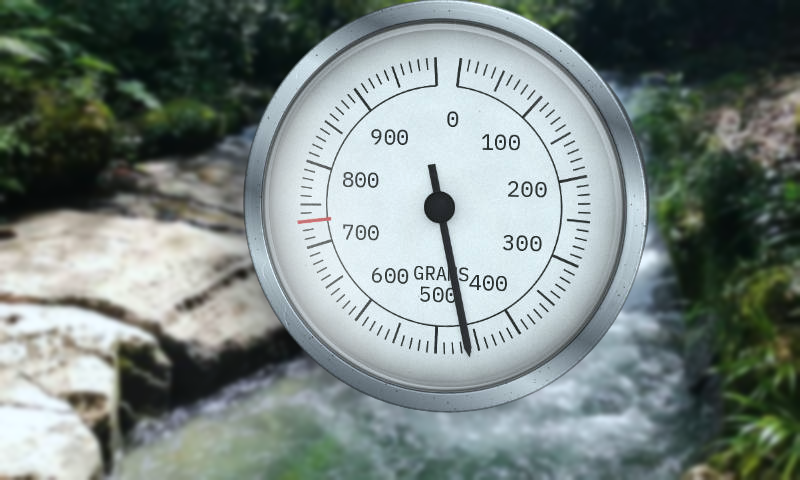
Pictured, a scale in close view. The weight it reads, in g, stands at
460 g
